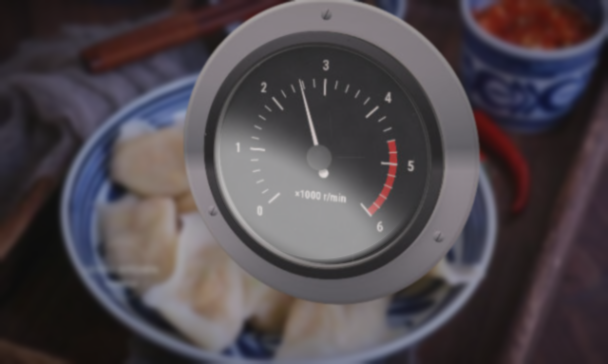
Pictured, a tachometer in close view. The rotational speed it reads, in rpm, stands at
2600 rpm
